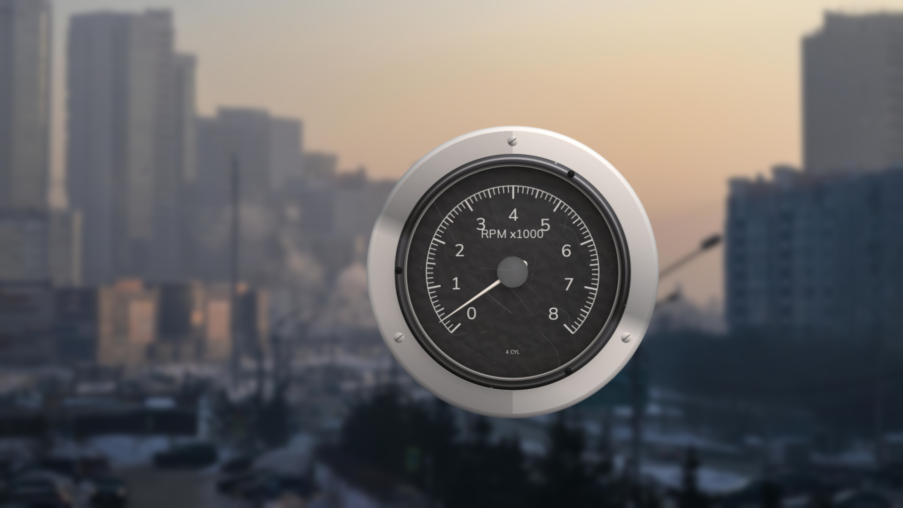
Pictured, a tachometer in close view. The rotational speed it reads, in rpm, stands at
300 rpm
